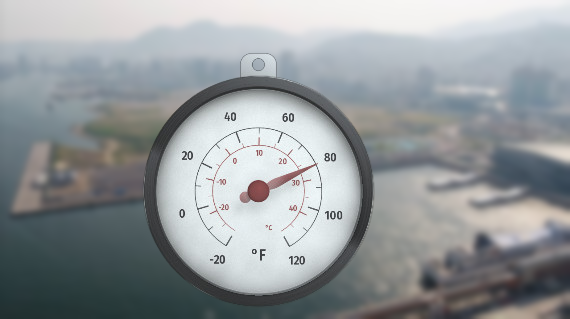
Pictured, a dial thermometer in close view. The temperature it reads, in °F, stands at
80 °F
